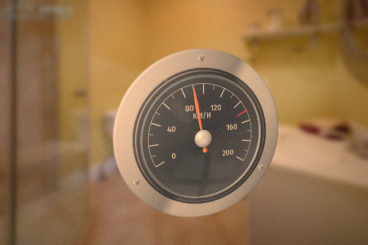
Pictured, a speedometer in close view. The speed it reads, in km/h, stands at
90 km/h
